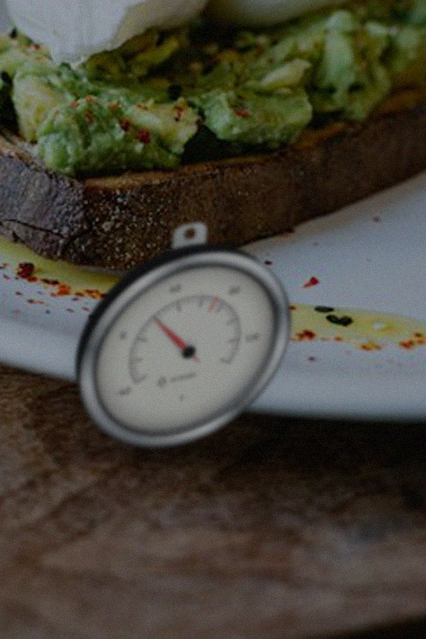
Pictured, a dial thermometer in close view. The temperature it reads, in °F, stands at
20 °F
